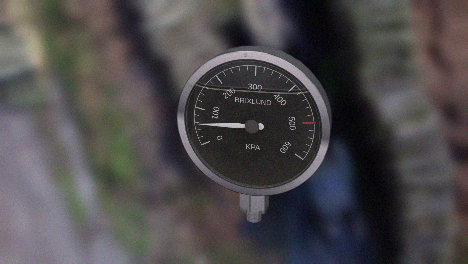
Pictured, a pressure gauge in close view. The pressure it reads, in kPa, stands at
60 kPa
